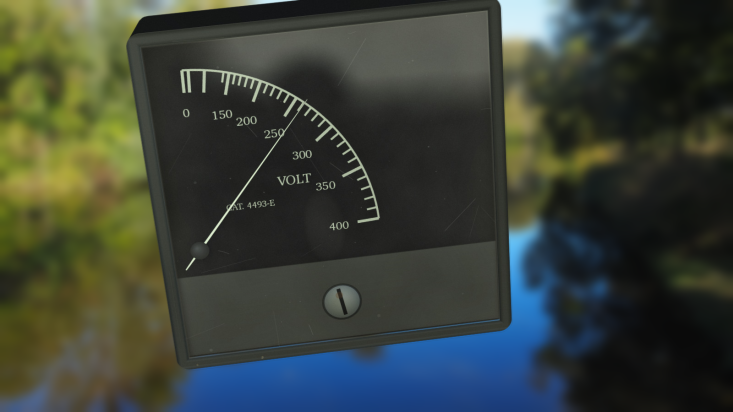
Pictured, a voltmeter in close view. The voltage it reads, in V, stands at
260 V
